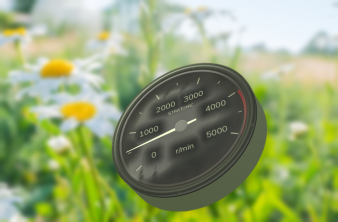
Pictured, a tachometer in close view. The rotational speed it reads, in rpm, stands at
500 rpm
